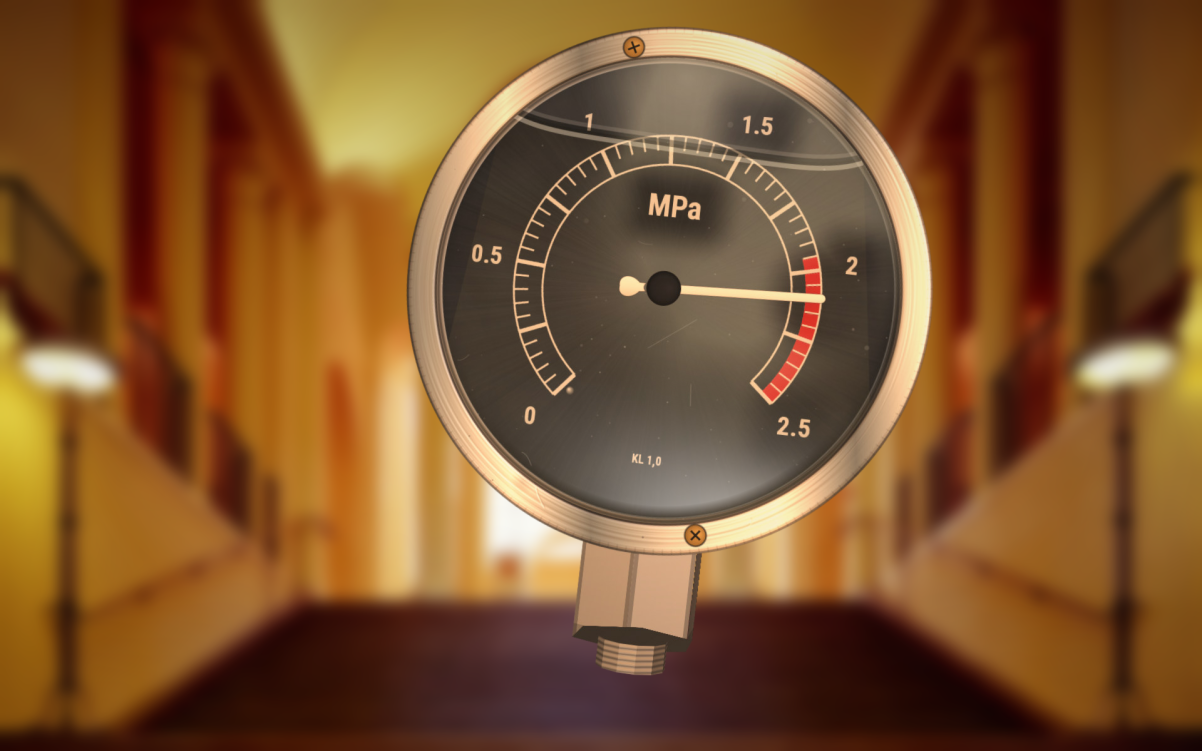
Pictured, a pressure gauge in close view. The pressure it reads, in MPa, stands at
2.1 MPa
